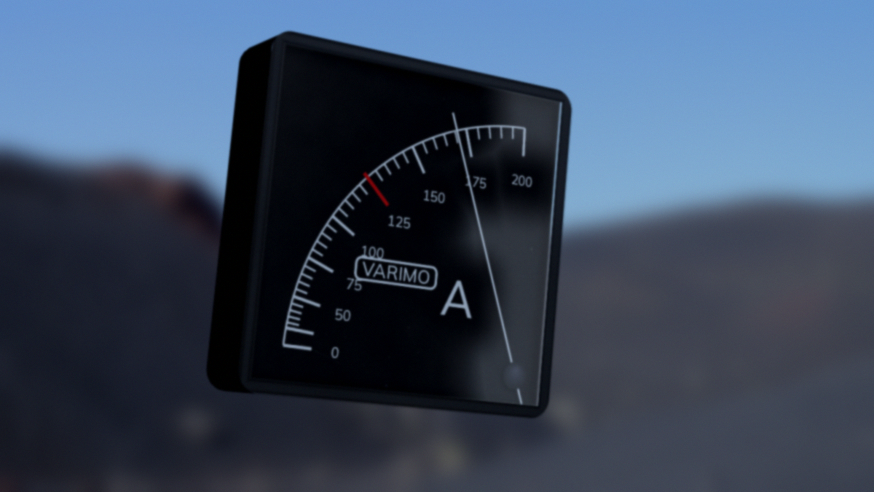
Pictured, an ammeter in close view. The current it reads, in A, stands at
170 A
